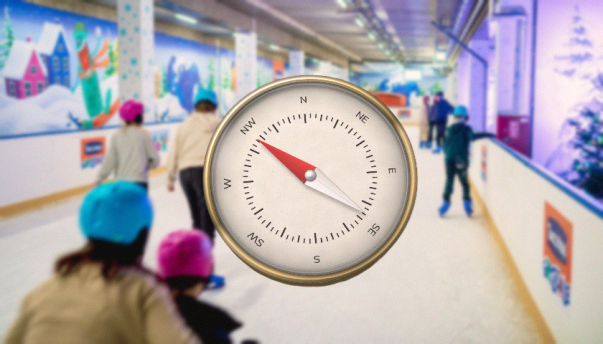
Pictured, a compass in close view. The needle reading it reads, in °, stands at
310 °
